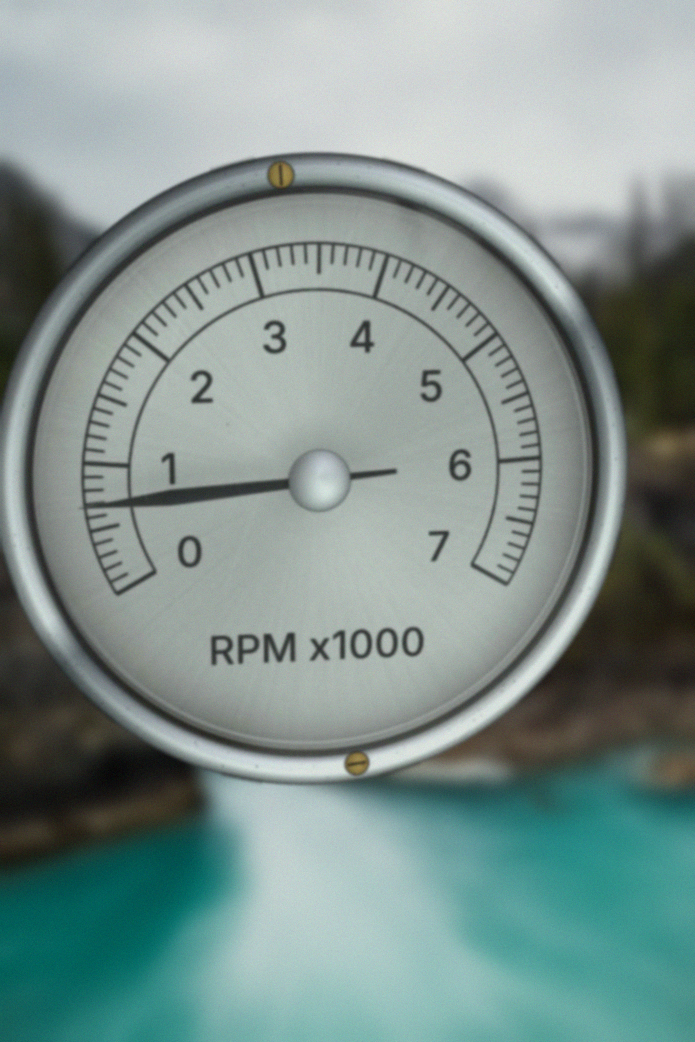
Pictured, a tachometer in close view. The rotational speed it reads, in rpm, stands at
700 rpm
